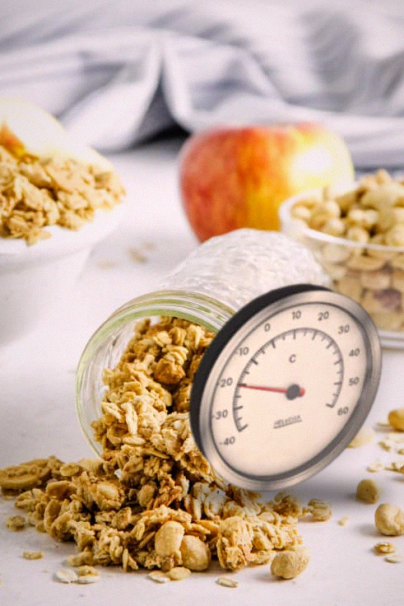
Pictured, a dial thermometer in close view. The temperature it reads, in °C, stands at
-20 °C
